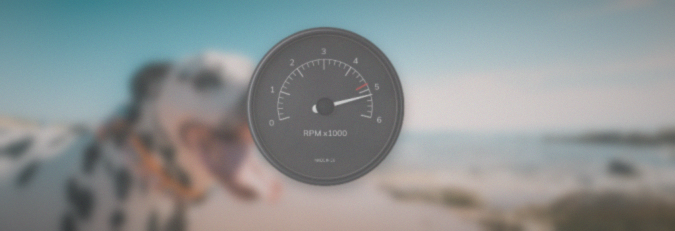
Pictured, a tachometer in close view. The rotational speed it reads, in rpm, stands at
5200 rpm
